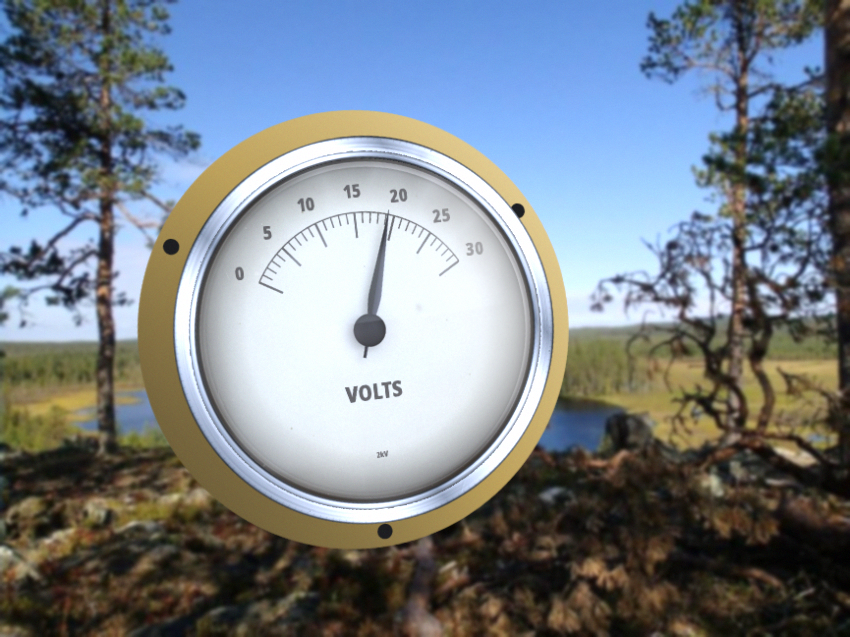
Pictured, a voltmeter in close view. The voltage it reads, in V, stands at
19 V
